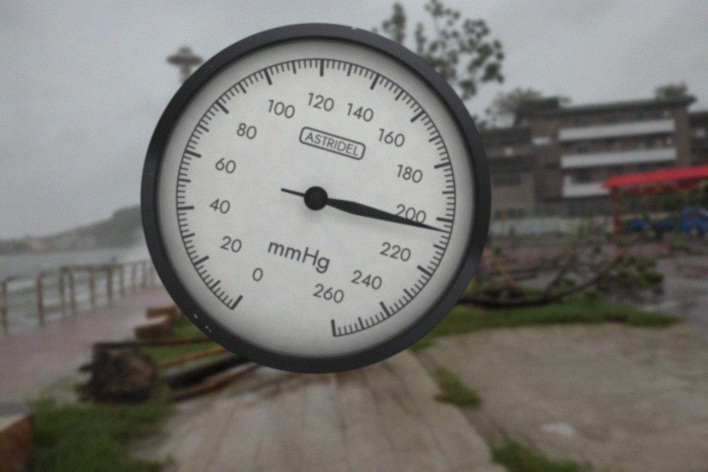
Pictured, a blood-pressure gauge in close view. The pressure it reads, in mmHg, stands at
204 mmHg
